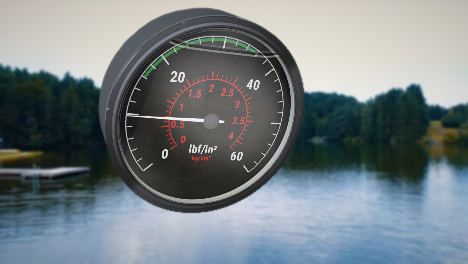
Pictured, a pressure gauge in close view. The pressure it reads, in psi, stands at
10 psi
